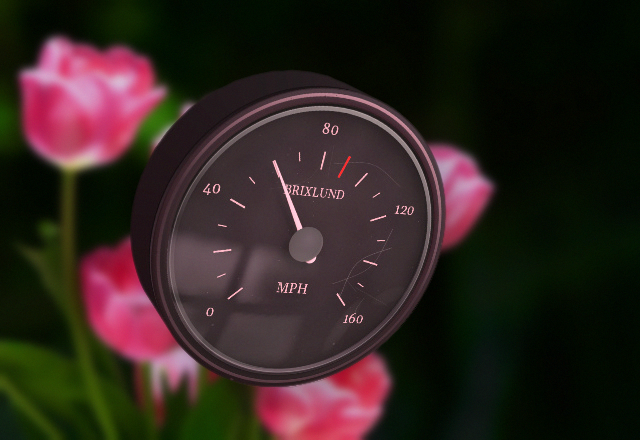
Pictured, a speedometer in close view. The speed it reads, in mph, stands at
60 mph
